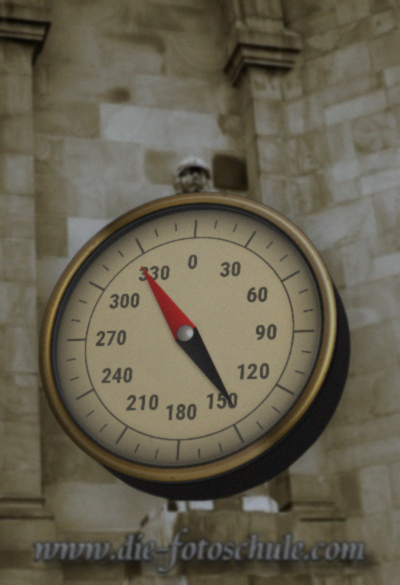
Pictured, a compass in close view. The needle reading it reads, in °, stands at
325 °
